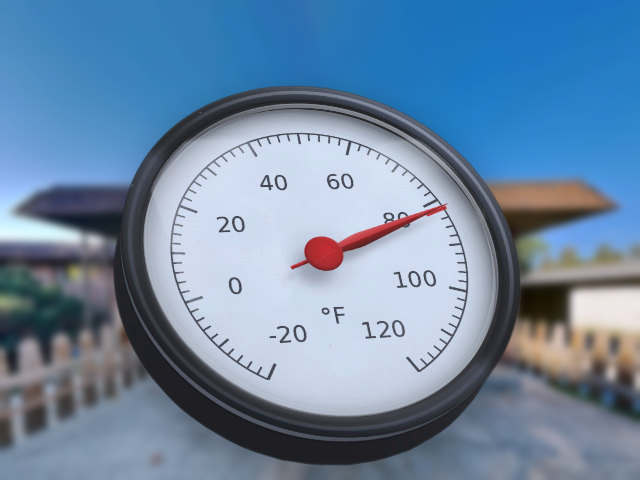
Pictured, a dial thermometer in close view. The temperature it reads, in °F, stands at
82 °F
